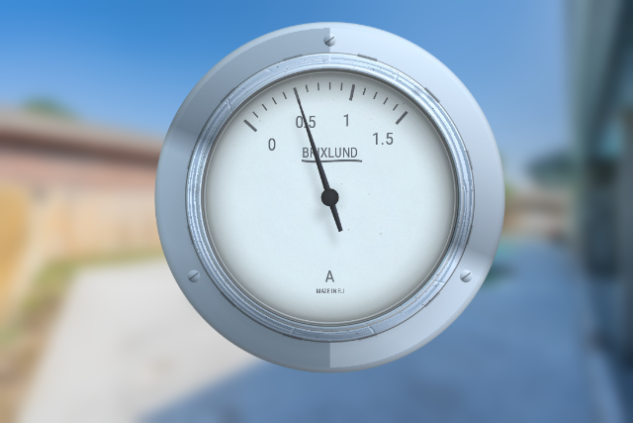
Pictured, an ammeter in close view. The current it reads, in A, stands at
0.5 A
